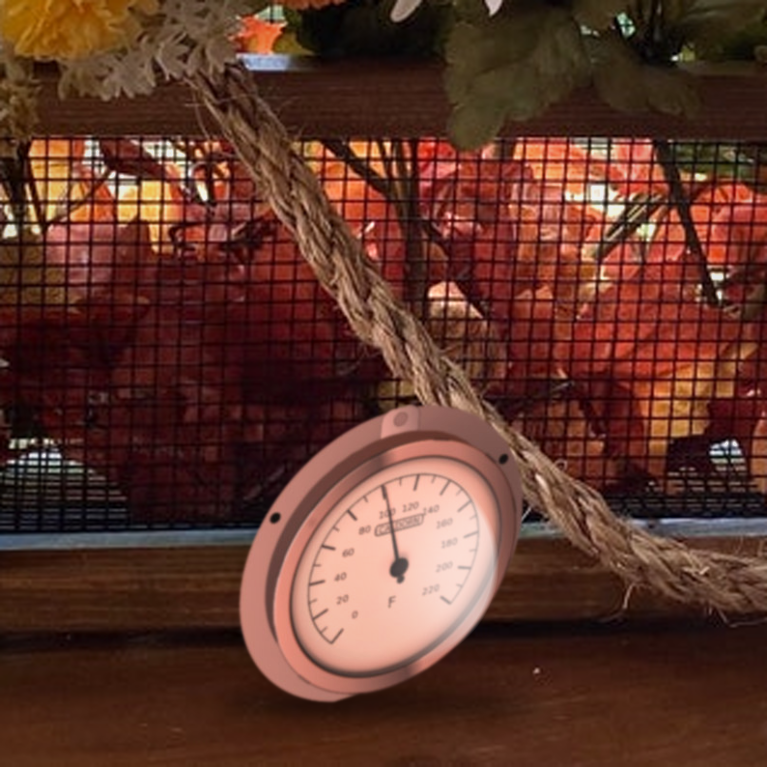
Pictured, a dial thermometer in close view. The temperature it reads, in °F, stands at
100 °F
